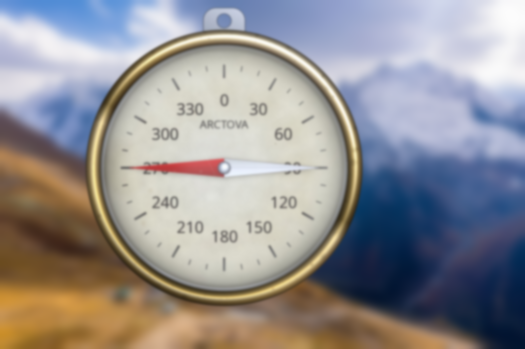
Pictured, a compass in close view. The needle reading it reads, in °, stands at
270 °
